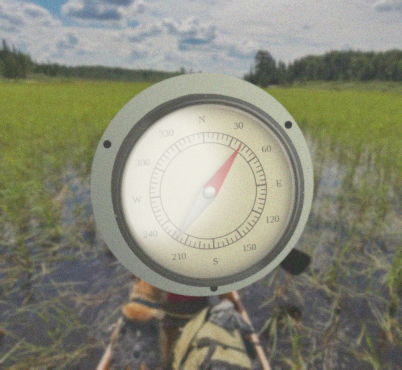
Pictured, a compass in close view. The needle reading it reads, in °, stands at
40 °
